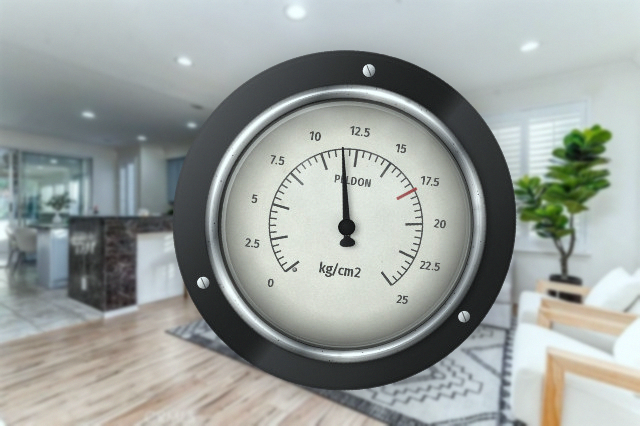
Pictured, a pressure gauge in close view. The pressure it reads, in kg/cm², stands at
11.5 kg/cm²
